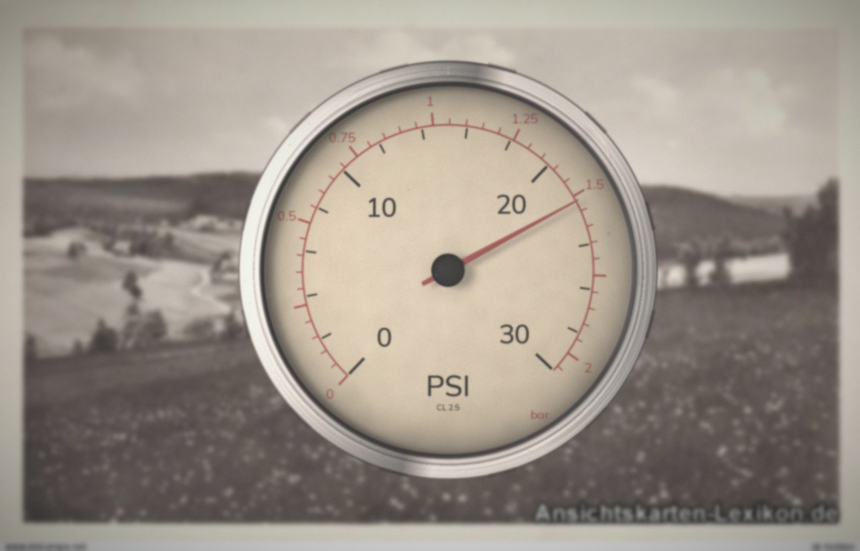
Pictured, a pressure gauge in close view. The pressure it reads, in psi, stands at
22 psi
